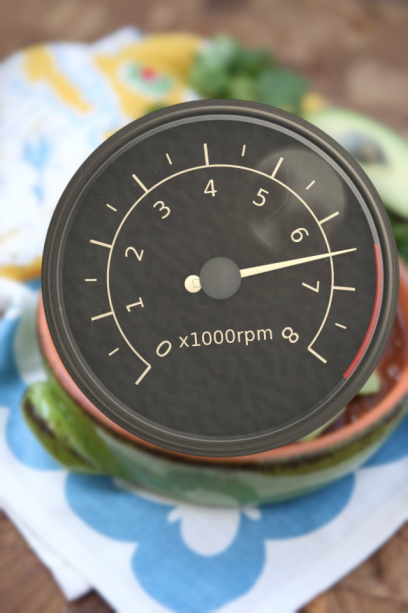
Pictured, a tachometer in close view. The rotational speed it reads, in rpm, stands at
6500 rpm
